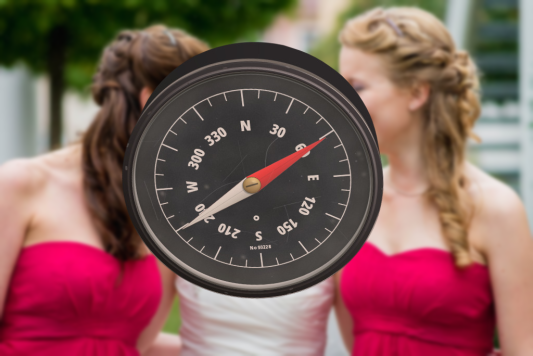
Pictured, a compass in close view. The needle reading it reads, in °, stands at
60 °
